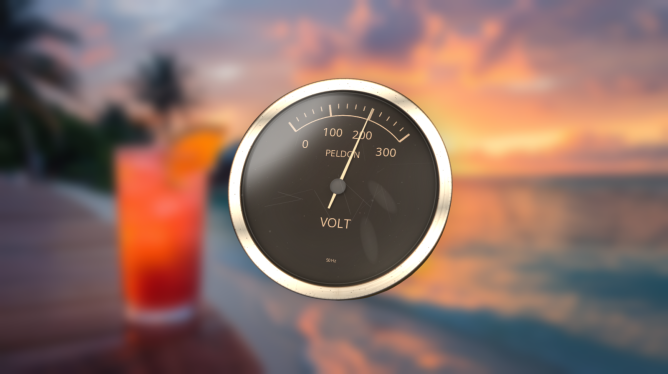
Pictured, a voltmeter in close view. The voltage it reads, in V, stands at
200 V
